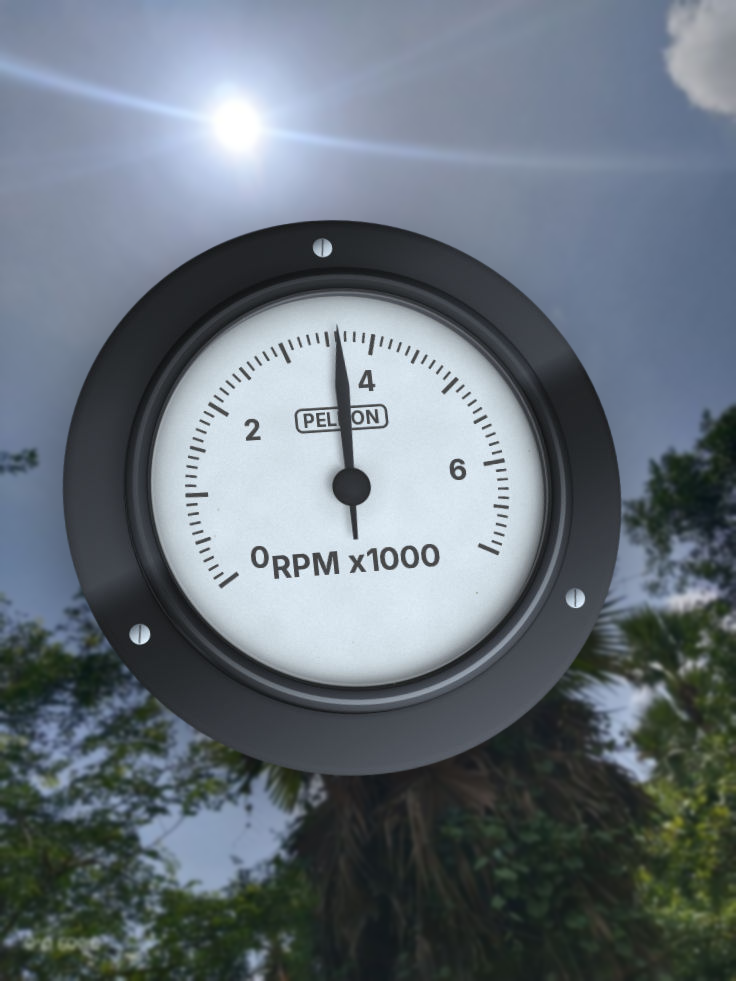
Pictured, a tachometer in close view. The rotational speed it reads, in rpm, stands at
3600 rpm
